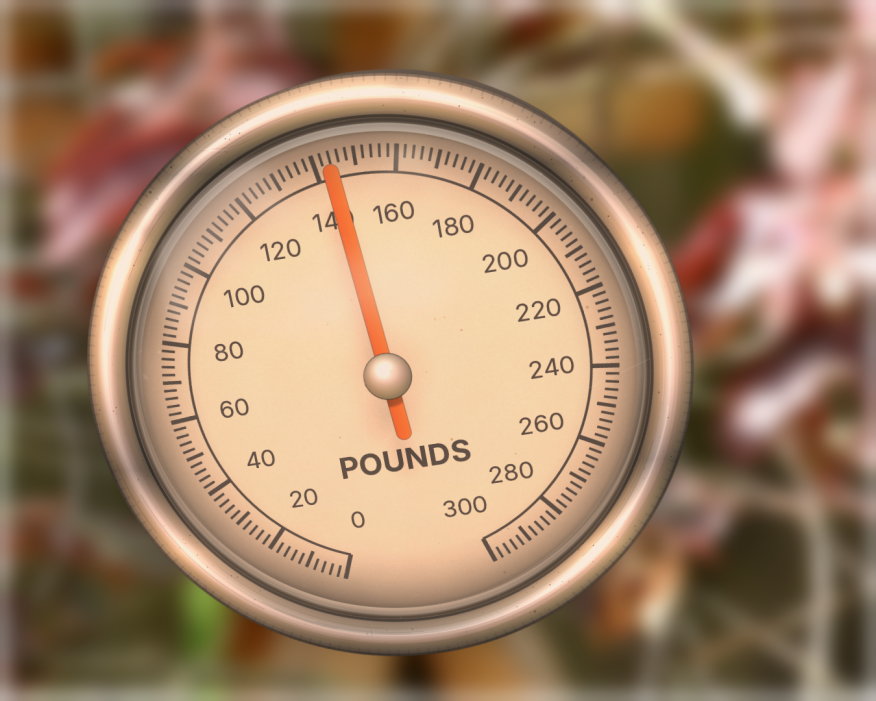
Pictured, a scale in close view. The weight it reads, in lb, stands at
144 lb
